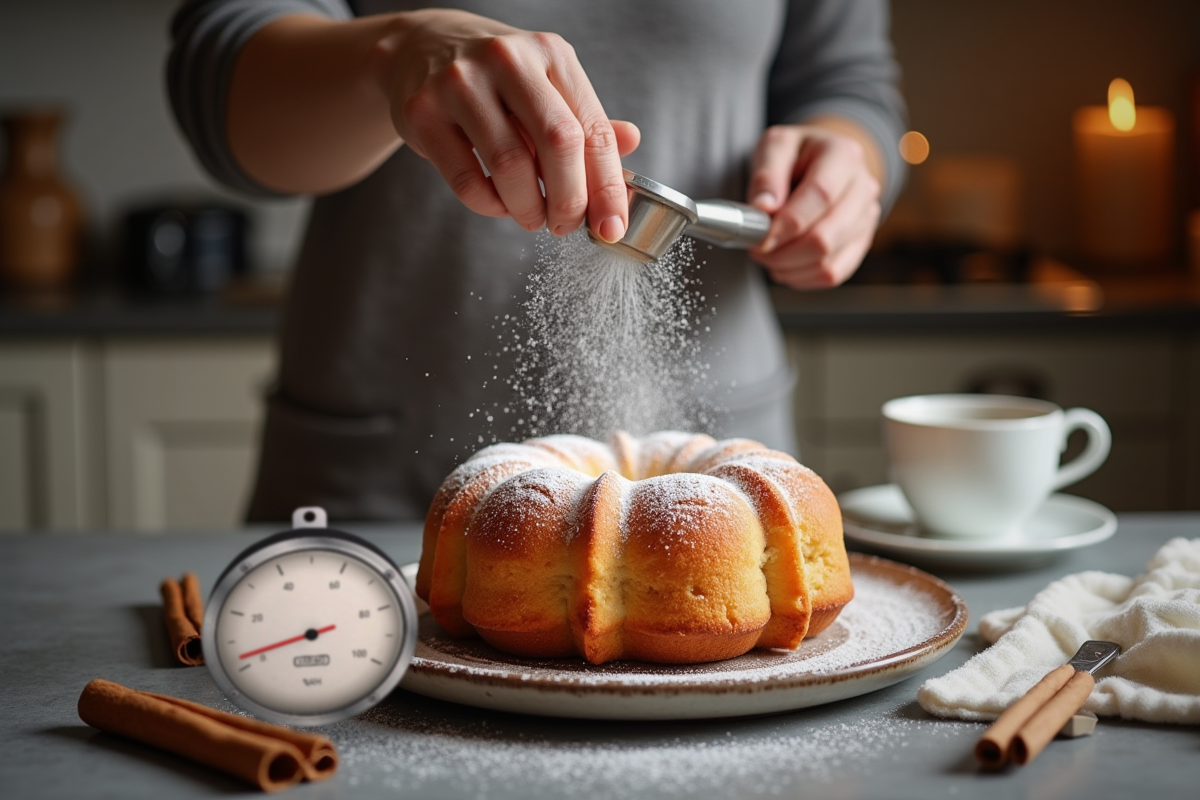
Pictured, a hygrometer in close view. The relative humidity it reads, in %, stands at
5 %
